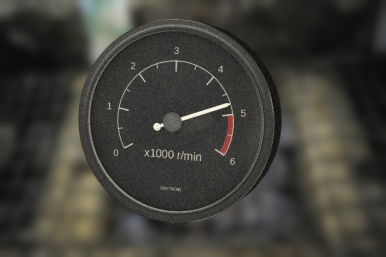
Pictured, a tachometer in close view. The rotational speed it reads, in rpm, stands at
4750 rpm
